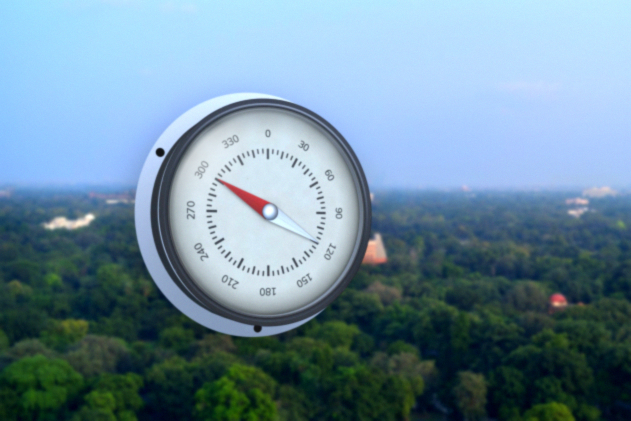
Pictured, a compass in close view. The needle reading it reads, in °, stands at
300 °
